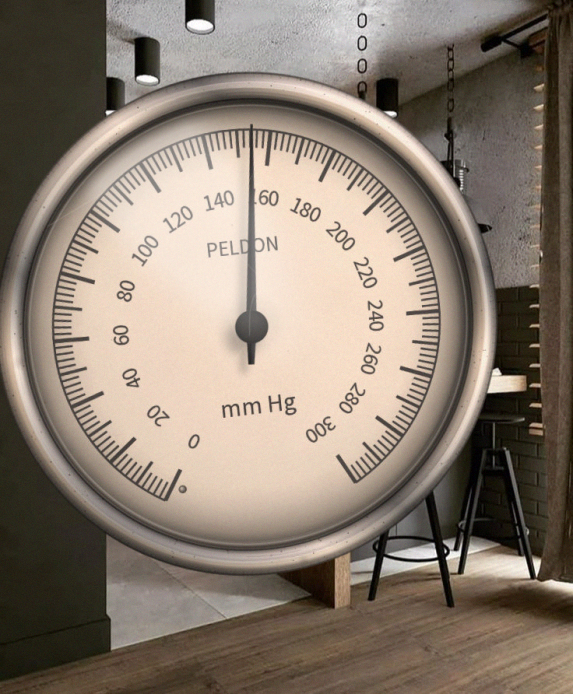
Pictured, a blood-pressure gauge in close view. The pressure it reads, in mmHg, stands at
154 mmHg
